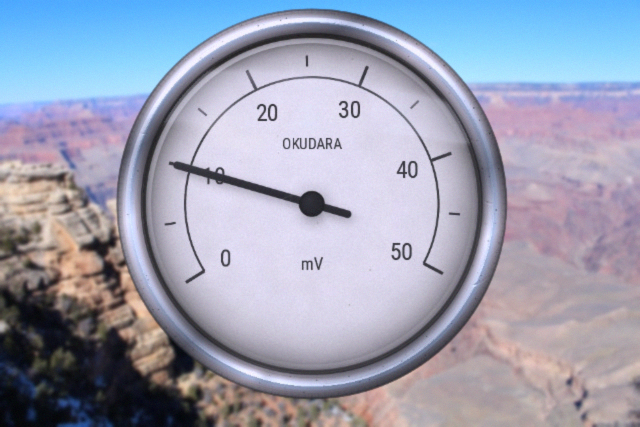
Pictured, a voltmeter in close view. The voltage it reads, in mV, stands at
10 mV
